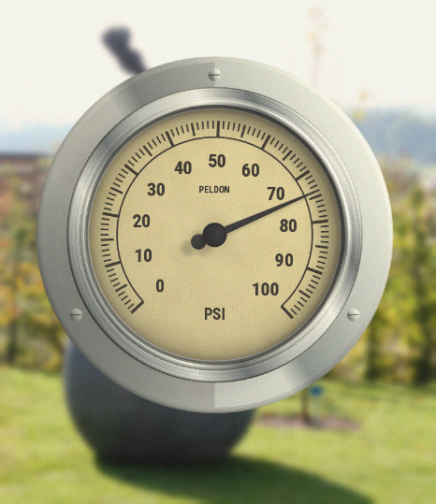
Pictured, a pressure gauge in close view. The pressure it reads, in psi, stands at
74 psi
